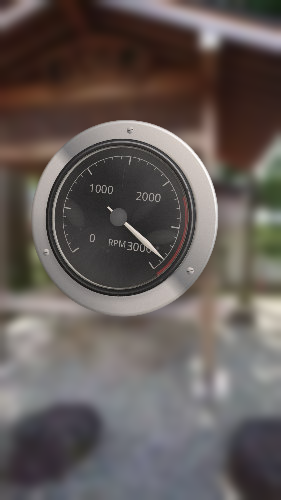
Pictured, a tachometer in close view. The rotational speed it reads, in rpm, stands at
2850 rpm
